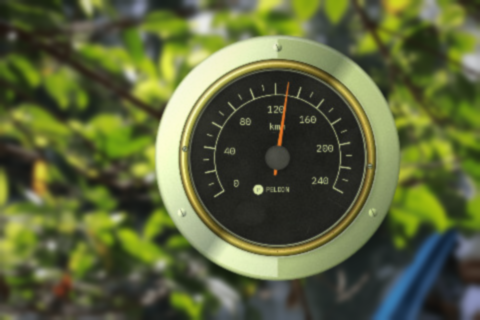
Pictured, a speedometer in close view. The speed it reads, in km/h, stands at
130 km/h
